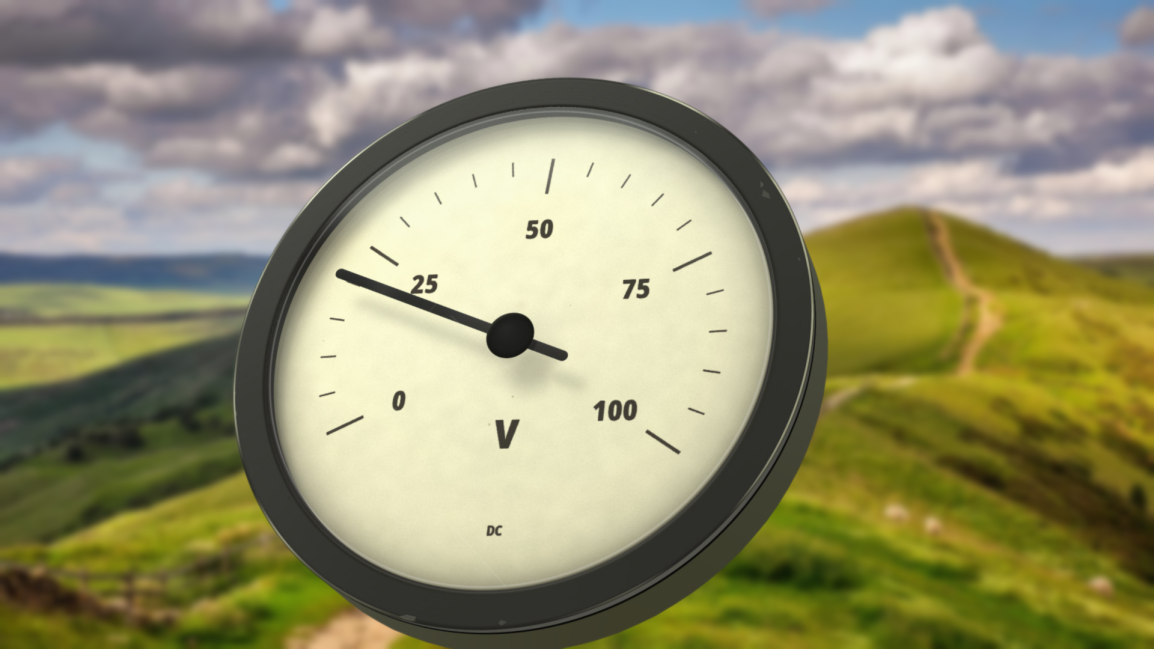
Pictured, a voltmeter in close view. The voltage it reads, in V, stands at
20 V
